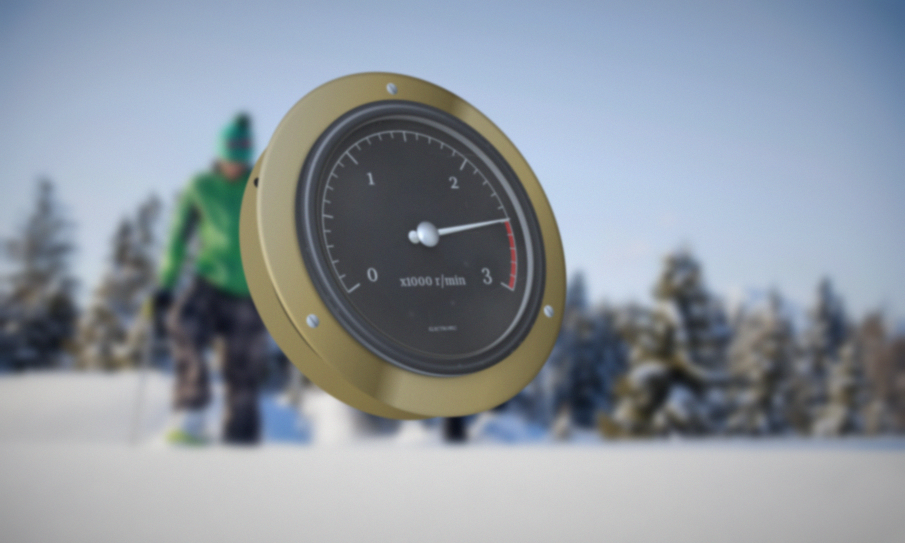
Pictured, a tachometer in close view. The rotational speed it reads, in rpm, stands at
2500 rpm
